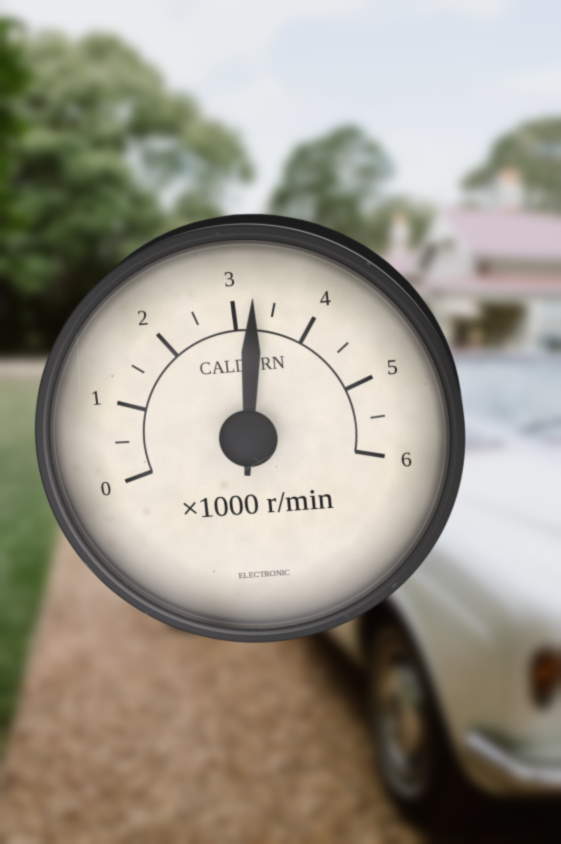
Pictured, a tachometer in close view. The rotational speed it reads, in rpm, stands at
3250 rpm
